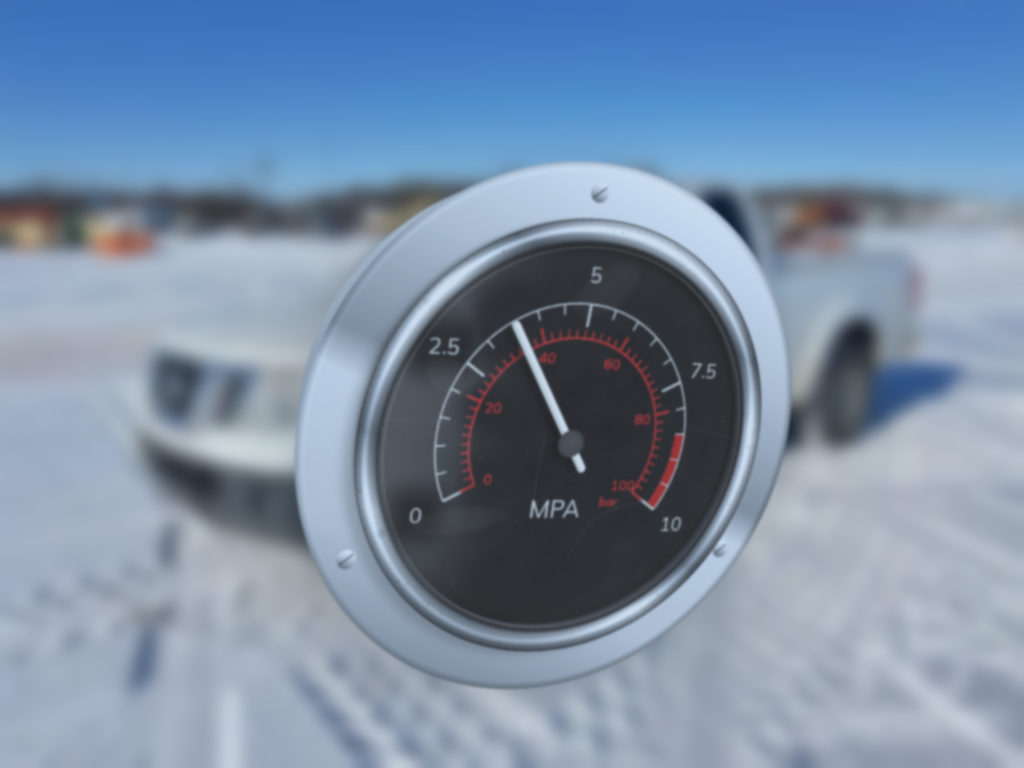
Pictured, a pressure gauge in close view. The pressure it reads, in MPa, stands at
3.5 MPa
